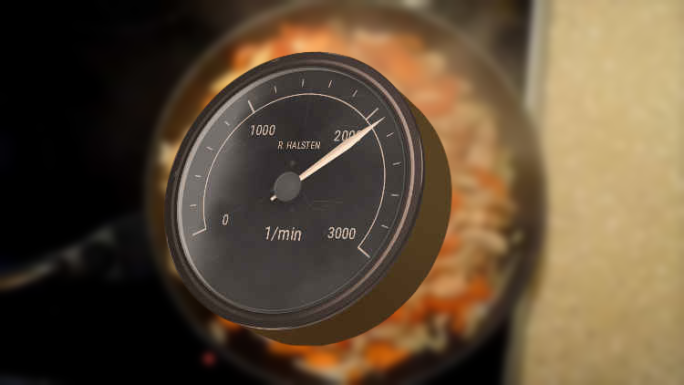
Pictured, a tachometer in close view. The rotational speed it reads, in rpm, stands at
2100 rpm
